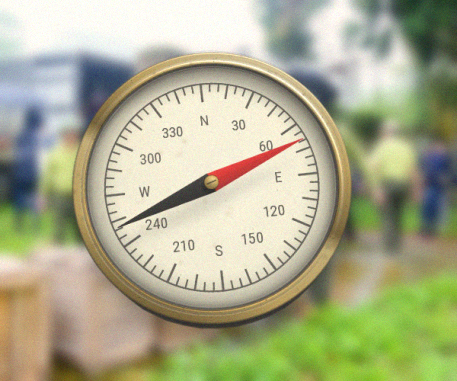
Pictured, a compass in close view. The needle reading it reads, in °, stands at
70 °
